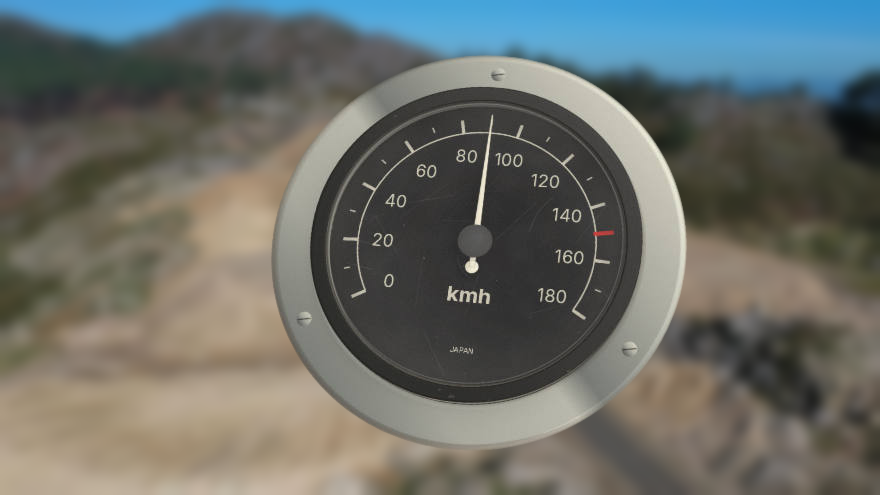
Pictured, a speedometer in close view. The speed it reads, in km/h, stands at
90 km/h
